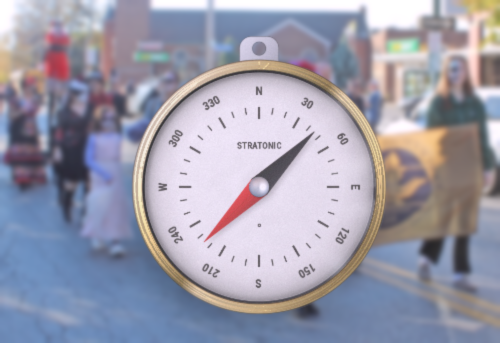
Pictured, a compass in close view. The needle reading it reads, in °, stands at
225 °
